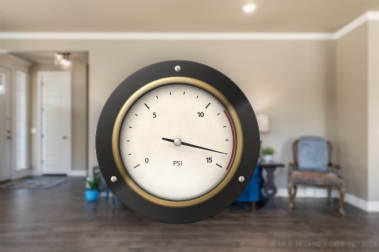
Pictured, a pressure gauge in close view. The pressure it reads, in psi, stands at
14 psi
